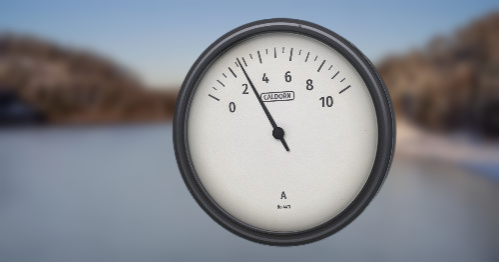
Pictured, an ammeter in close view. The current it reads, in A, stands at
2.75 A
